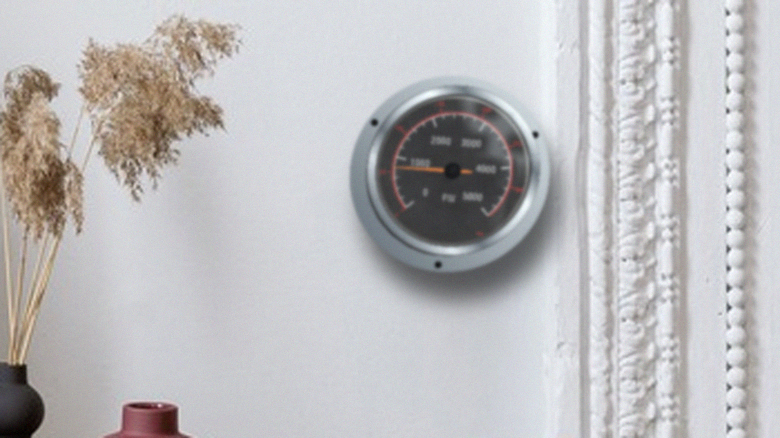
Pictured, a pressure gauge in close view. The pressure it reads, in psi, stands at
800 psi
